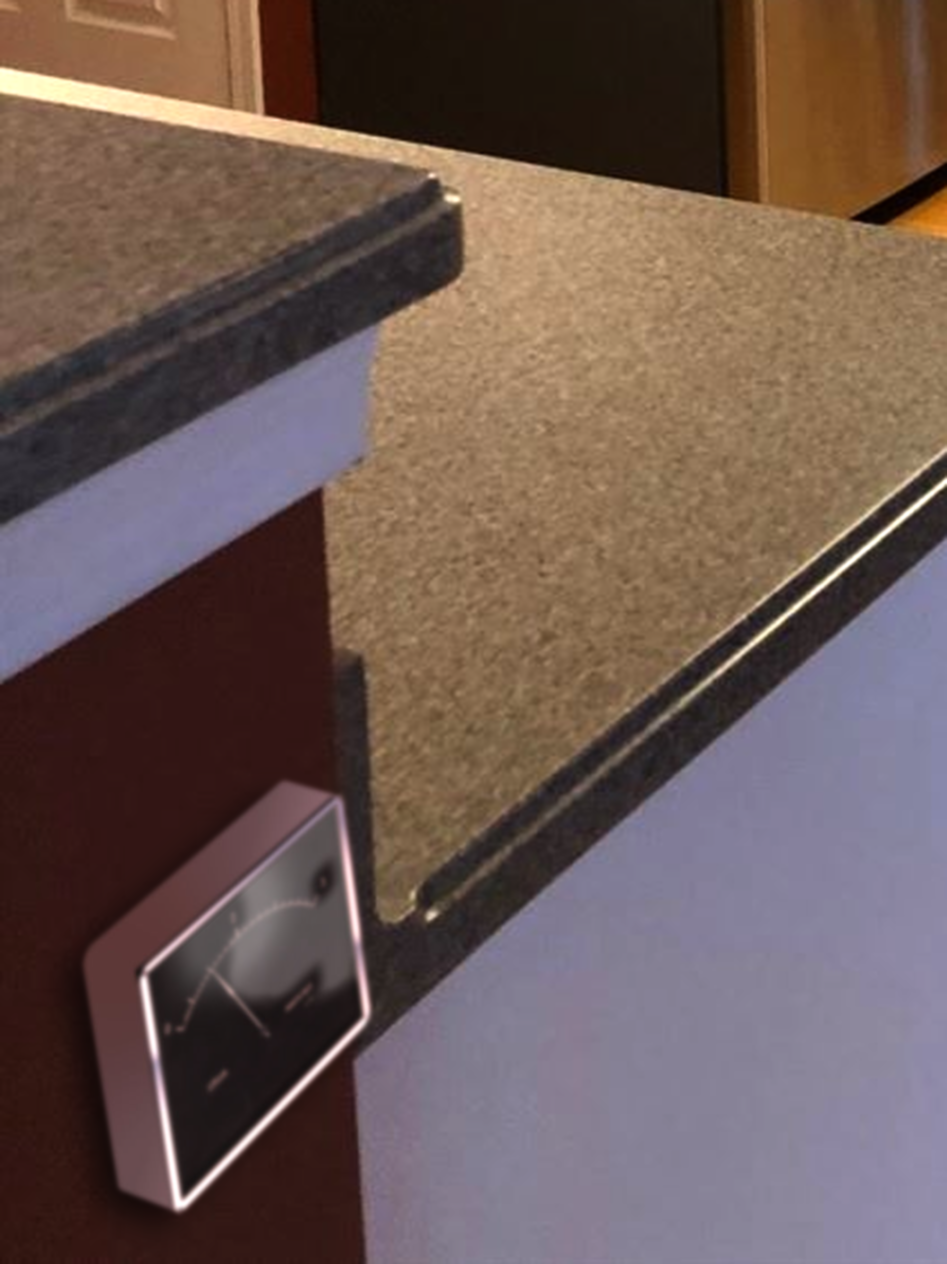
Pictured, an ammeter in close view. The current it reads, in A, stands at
1.5 A
